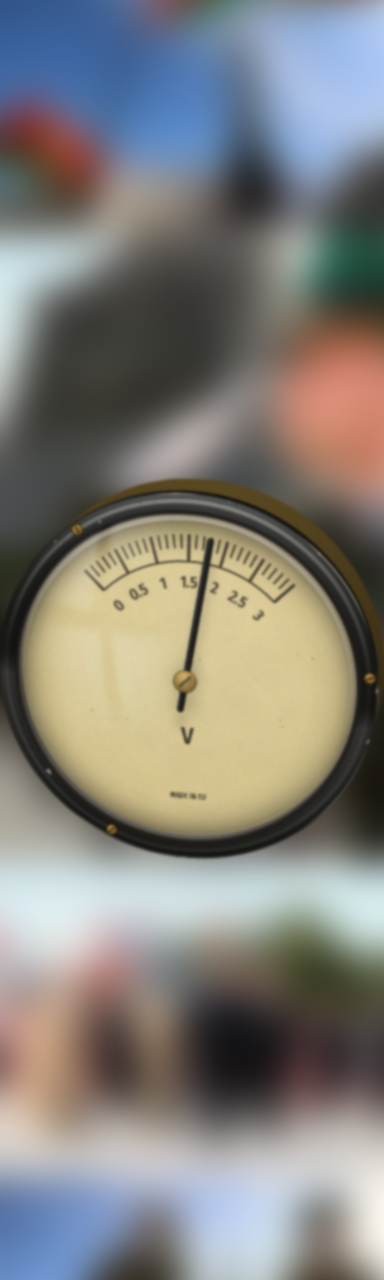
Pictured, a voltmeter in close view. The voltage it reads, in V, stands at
1.8 V
